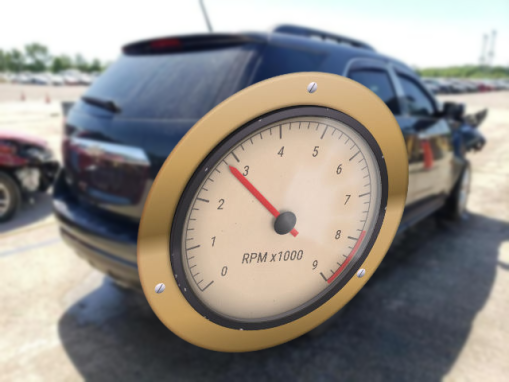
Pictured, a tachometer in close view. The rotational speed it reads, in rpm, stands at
2800 rpm
